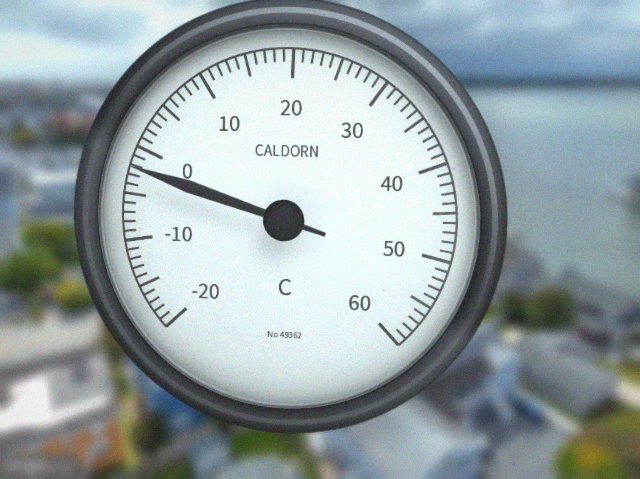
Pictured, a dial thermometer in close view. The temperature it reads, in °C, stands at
-2 °C
